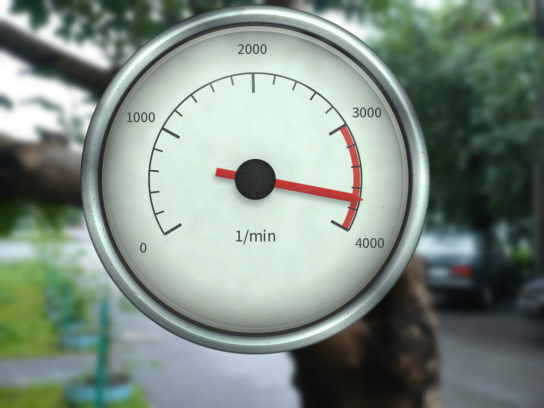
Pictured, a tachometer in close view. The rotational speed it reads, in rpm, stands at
3700 rpm
